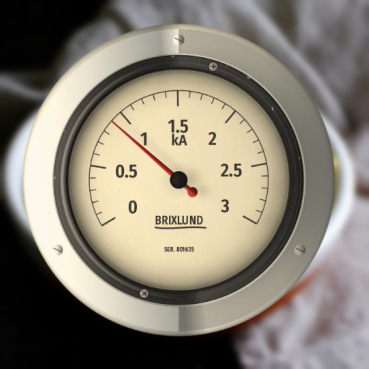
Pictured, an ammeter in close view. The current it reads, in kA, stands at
0.9 kA
